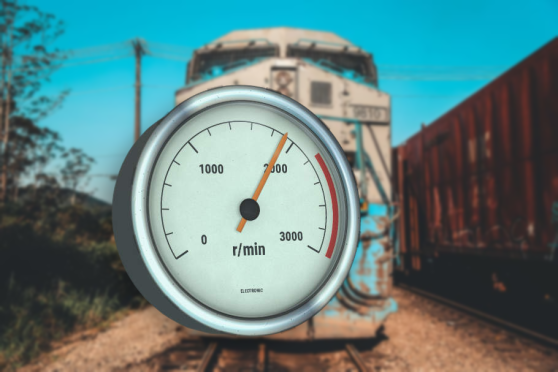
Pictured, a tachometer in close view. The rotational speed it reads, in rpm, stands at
1900 rpm
